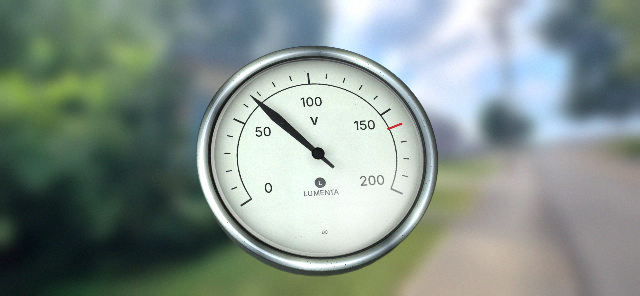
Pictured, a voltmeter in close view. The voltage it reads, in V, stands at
65 V
